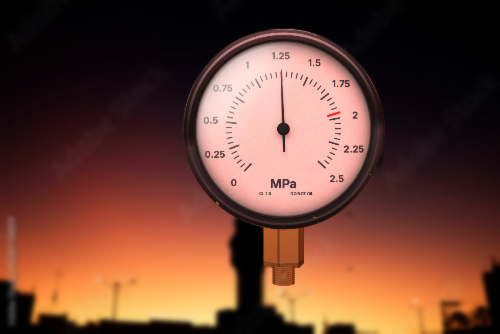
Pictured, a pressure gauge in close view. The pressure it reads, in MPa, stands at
1.25 MPa
